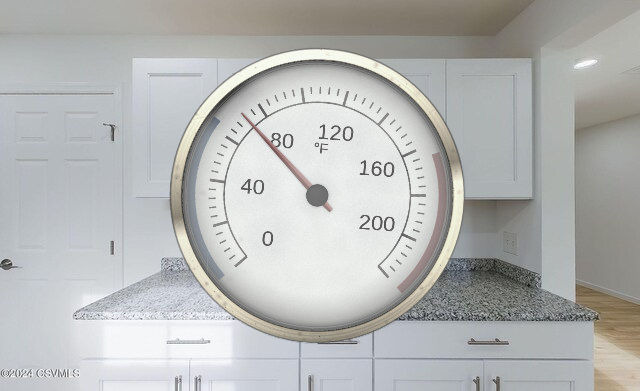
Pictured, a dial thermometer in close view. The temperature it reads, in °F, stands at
72 °F
